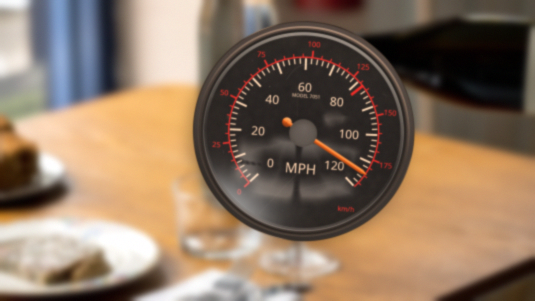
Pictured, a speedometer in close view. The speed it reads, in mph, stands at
114 mph
